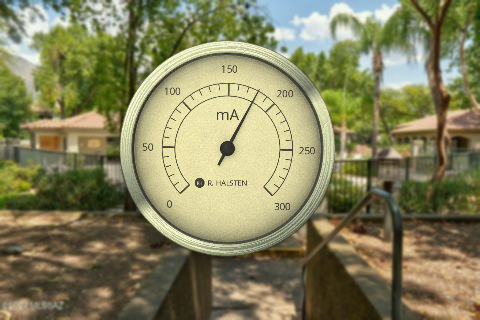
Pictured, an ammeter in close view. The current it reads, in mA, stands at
180 mA
